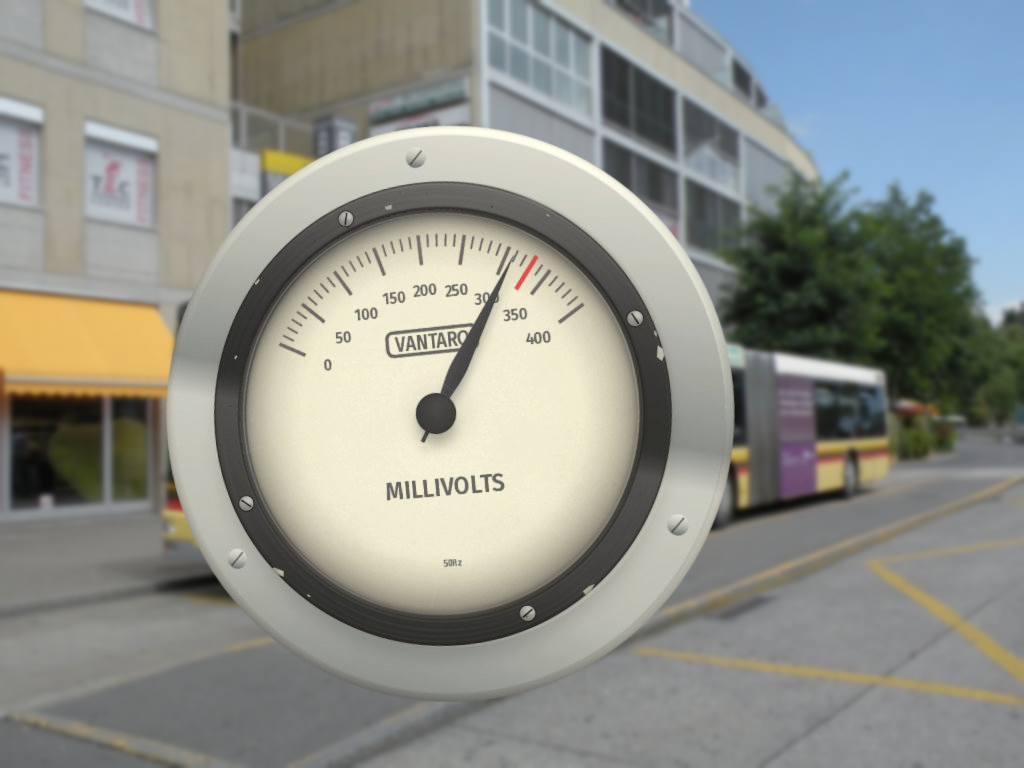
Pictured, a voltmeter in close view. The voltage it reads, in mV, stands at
310 mV
